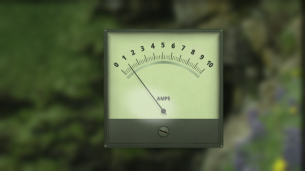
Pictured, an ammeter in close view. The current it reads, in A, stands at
1 A
